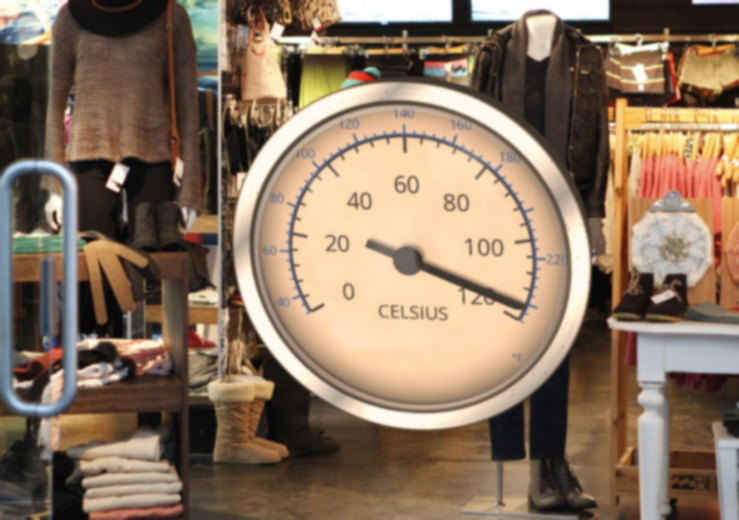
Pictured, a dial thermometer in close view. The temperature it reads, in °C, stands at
116 °C
